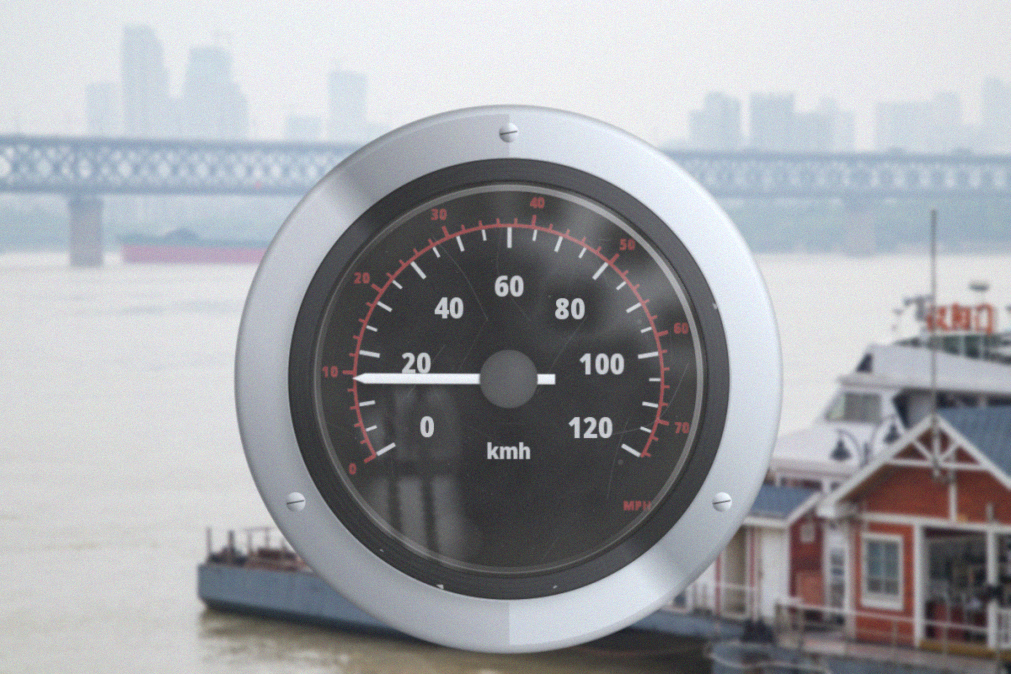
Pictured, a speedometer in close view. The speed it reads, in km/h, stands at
15 km/h
